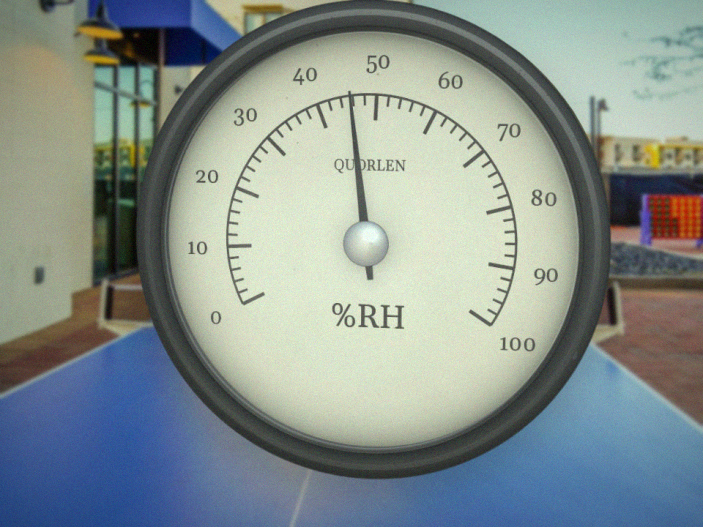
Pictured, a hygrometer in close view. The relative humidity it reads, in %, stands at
46 %
